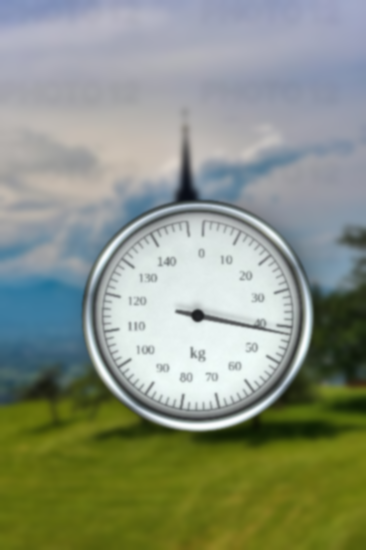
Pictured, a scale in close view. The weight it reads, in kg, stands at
42 kg
